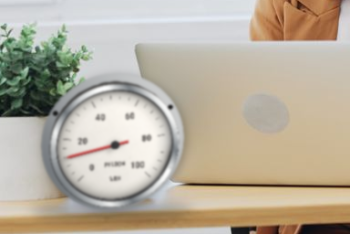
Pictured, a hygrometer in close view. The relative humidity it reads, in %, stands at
12 %
